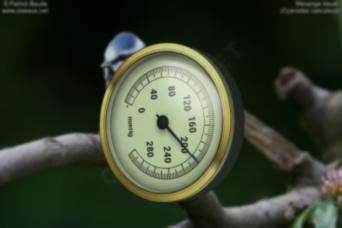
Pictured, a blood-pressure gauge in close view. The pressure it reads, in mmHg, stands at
200 mmHg
